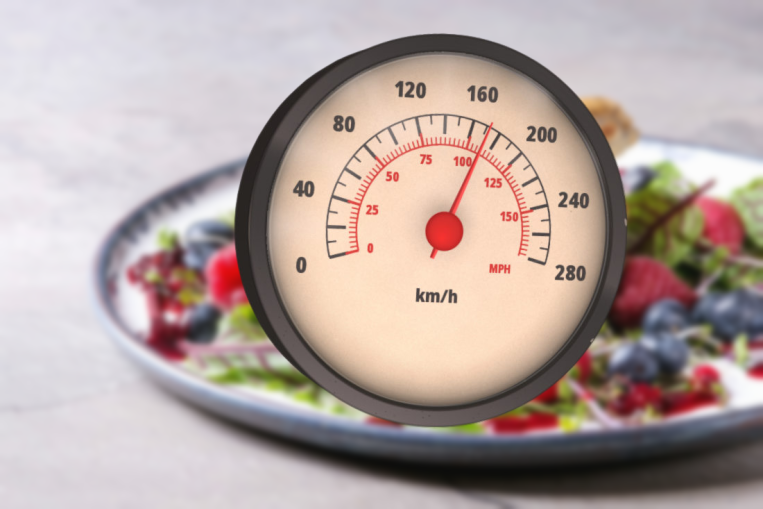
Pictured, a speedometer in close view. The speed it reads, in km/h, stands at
170 km/h
